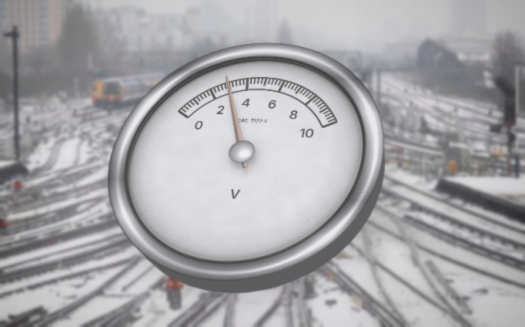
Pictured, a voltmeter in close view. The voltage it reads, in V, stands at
3 V
